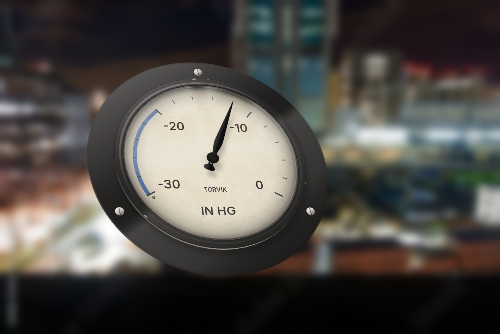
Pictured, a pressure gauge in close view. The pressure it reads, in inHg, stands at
-12 inHg
